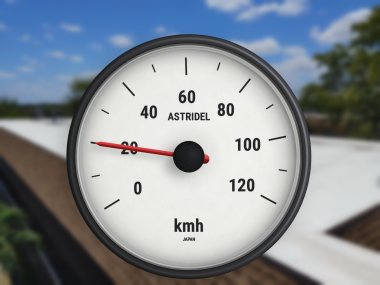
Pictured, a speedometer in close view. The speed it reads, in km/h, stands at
20 km/h
